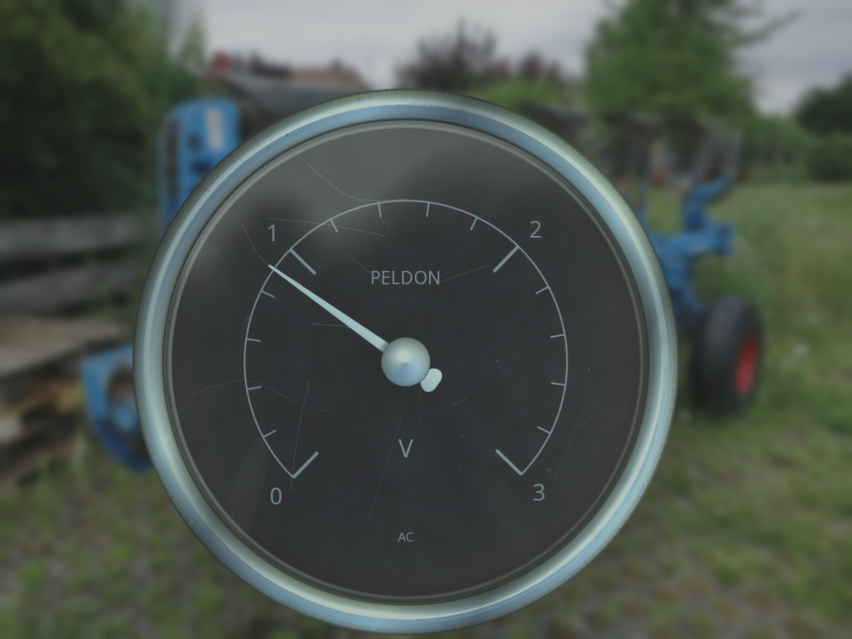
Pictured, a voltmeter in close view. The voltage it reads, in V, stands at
0.9 V
